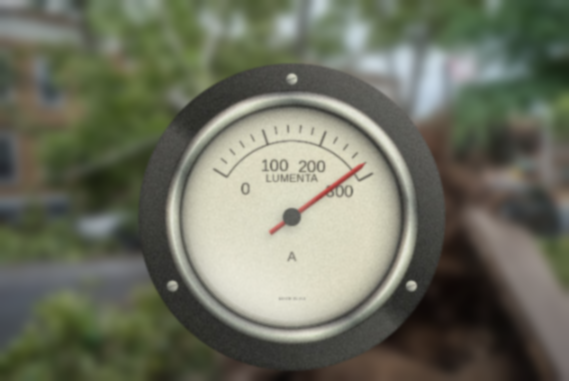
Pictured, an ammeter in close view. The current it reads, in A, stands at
280 A
